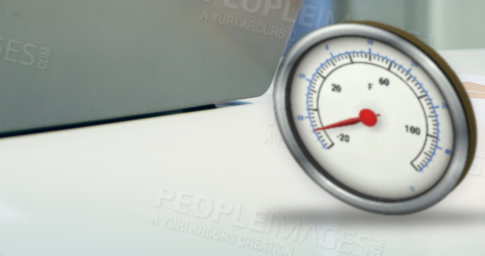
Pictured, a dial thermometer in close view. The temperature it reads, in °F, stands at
-10 °F
